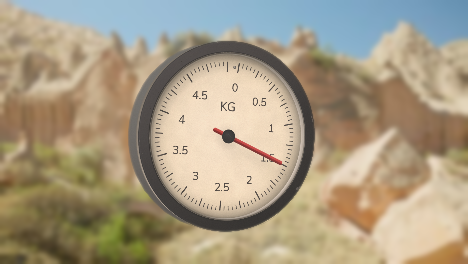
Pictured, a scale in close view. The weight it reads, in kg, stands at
1.5 kg
